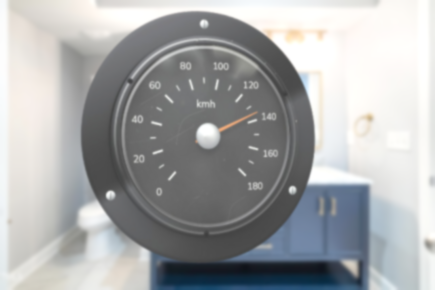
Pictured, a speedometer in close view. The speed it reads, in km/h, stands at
135 km/h
